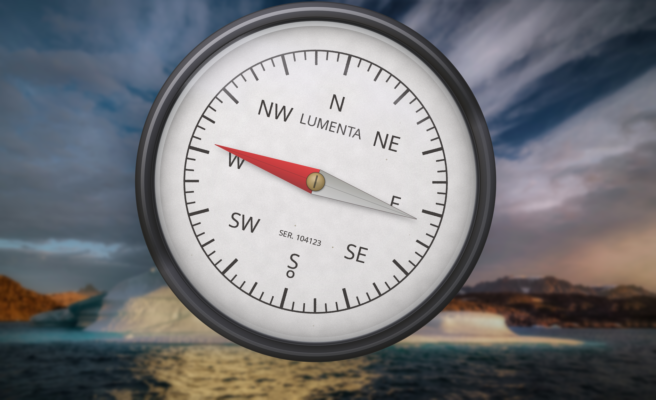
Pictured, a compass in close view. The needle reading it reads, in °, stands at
275 °
